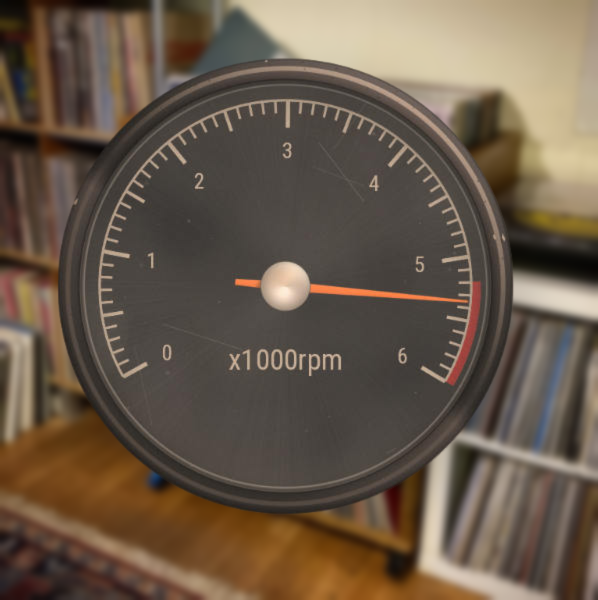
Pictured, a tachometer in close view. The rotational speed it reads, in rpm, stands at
5350 rpm
